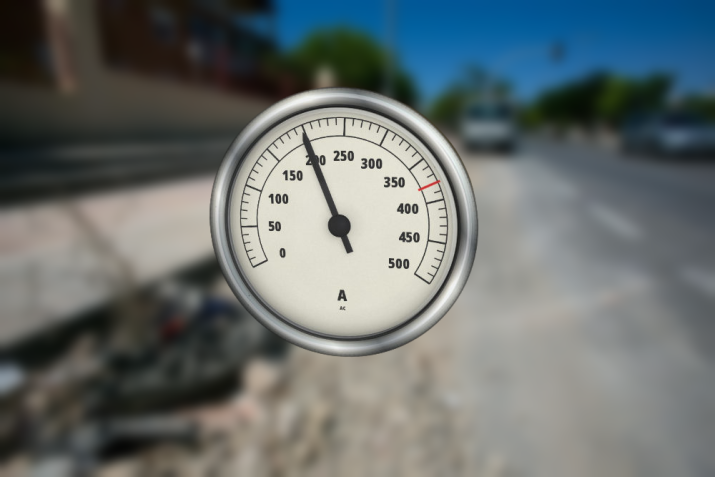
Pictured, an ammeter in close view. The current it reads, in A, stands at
200 A
